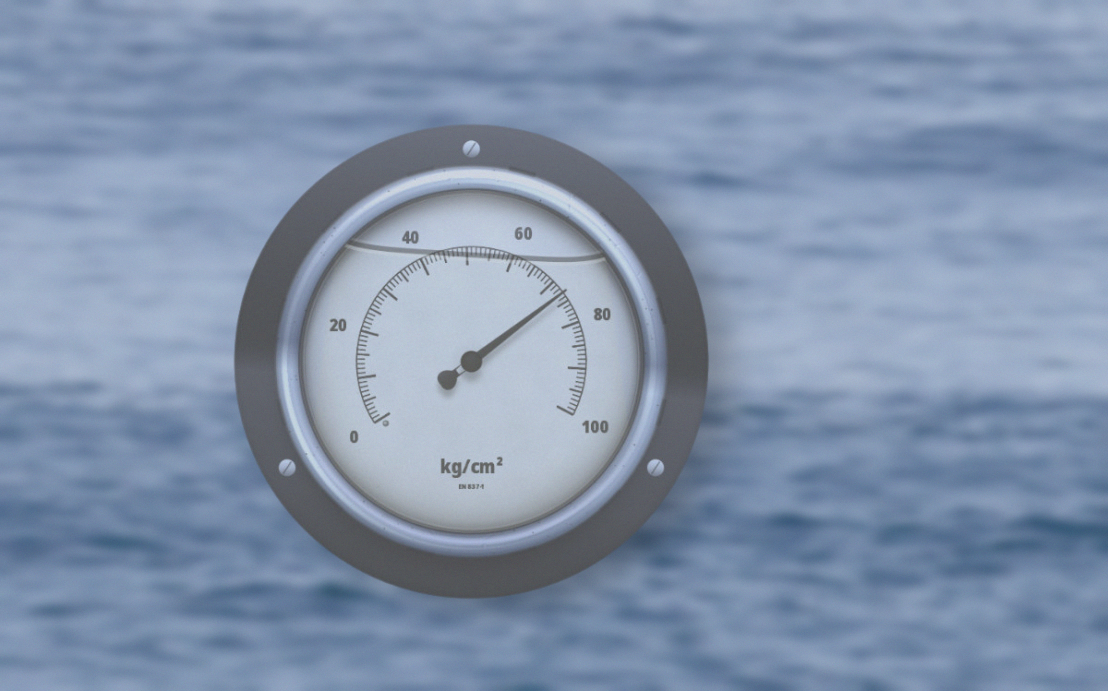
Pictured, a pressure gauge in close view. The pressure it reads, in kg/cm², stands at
73 kg/cm²
